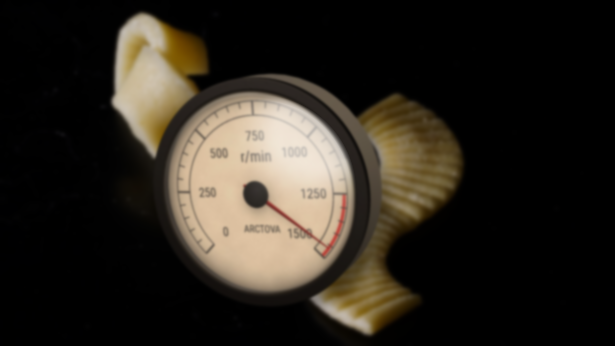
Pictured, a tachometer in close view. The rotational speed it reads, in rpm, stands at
1450 rpm
